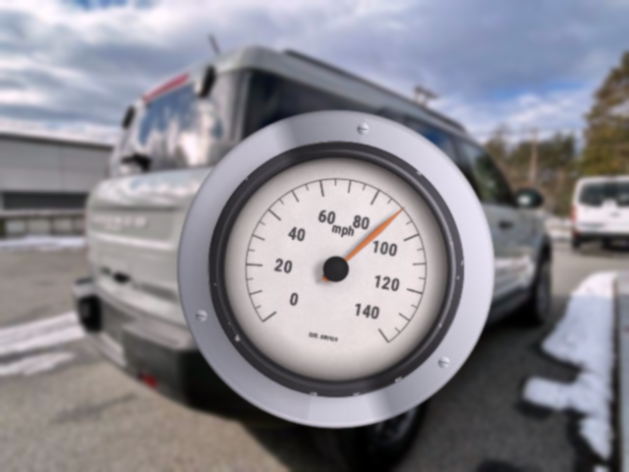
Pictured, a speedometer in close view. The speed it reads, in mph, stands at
90 mph
